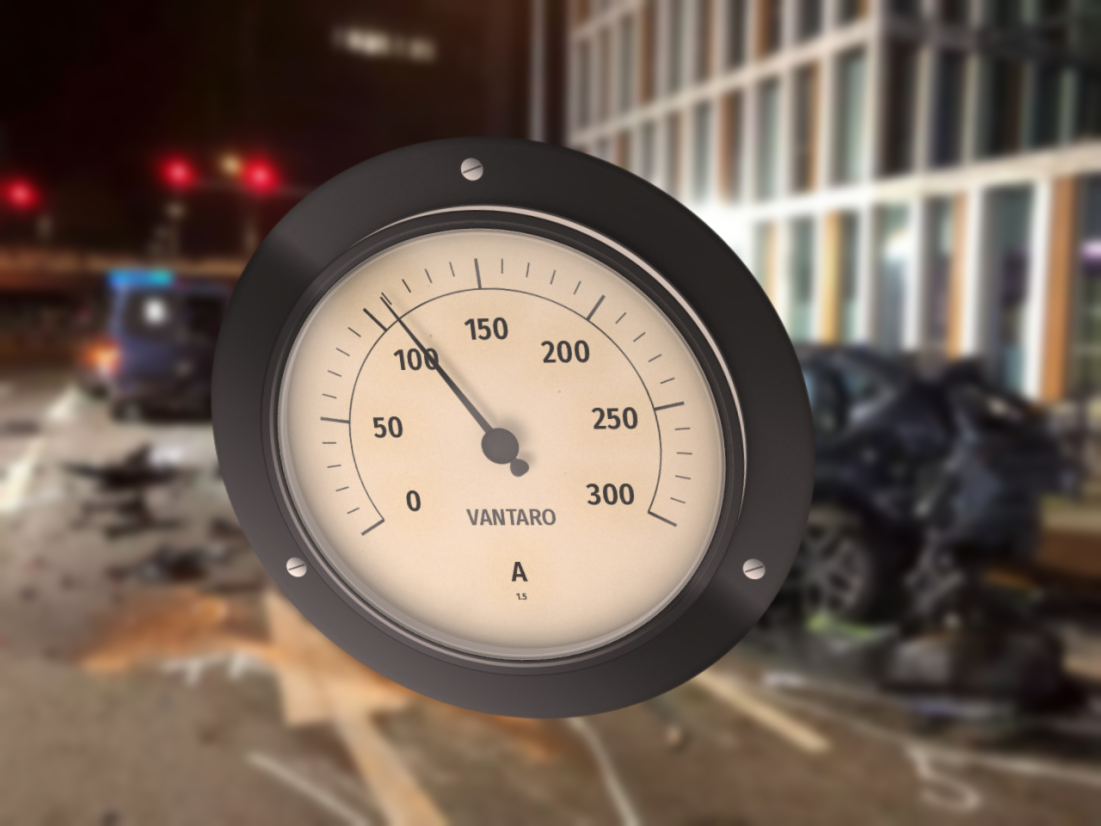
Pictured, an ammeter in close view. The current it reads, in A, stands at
110 A
